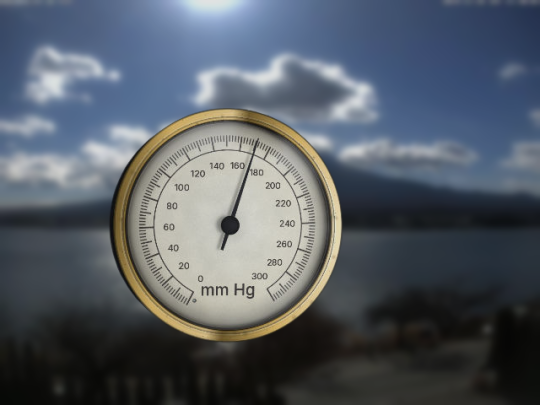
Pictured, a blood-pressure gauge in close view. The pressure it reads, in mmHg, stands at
170 mmHg
